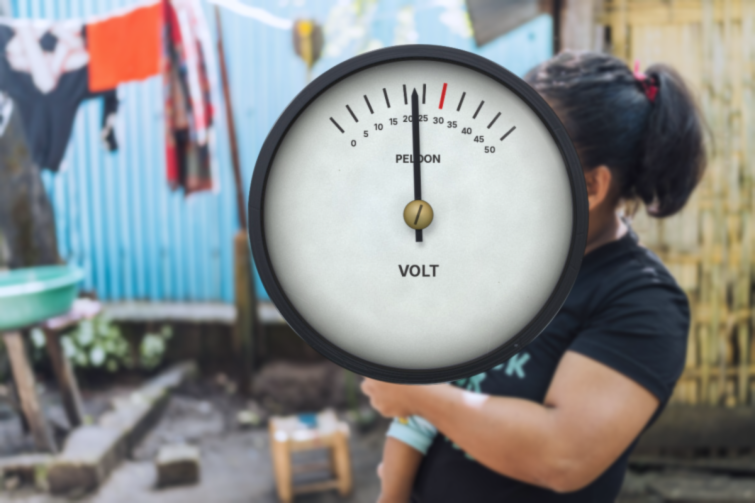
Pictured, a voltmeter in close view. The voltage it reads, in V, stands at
22.5 V
